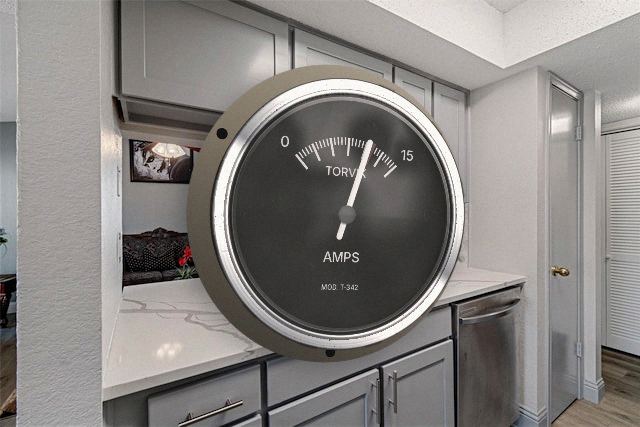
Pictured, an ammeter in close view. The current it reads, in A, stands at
10 A
